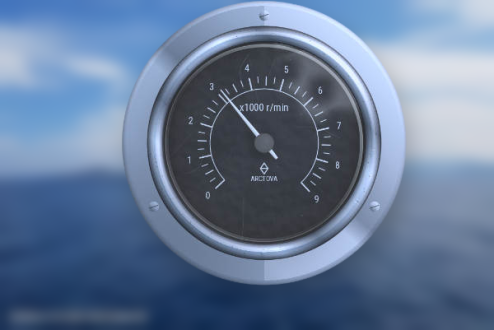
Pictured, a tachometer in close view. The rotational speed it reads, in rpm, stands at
3125 rpm
